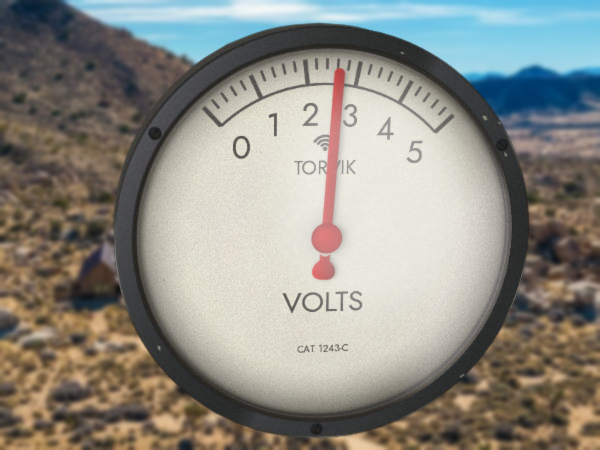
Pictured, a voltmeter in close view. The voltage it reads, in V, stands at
2.6 V
